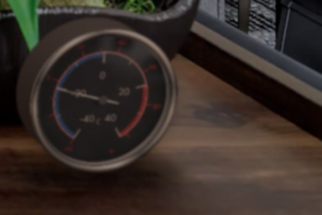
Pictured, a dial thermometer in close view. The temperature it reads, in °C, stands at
-20 °C
